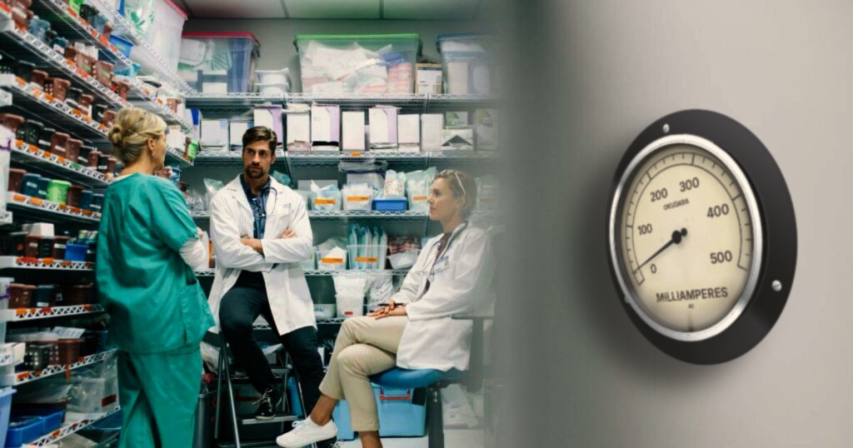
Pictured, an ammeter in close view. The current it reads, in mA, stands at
20 mA
